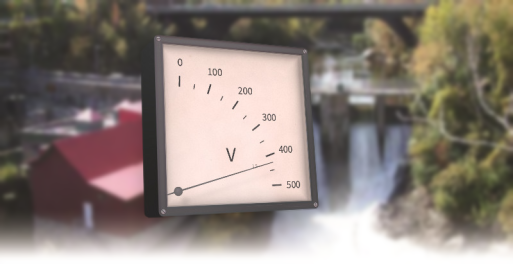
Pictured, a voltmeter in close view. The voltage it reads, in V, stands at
425 V
